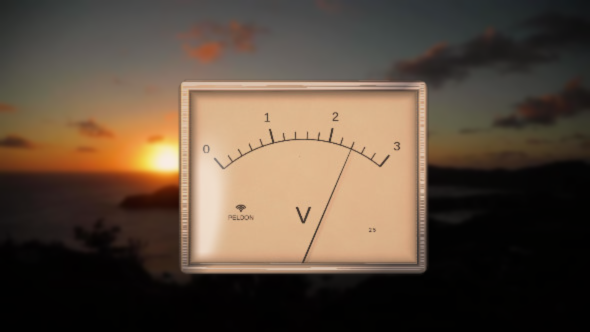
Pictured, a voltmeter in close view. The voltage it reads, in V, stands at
2.4 V
